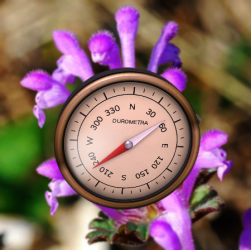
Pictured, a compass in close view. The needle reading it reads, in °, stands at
230 °
